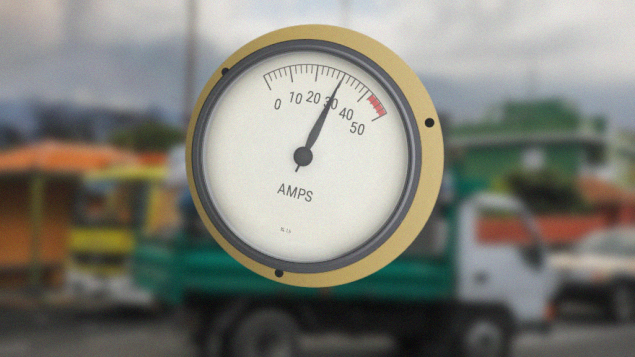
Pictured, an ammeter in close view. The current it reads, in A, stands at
30 A
